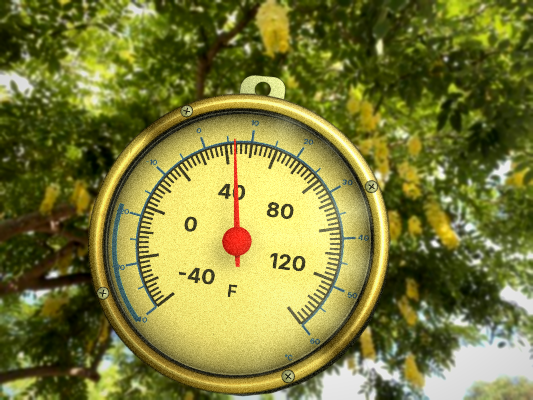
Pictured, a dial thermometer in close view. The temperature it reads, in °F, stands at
44 °F
